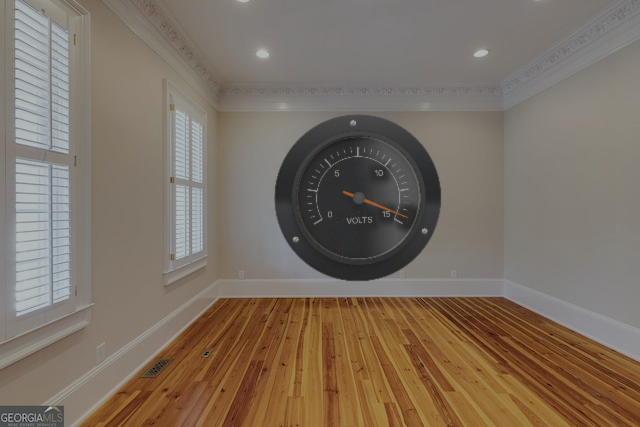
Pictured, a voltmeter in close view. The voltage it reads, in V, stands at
14.5 V
